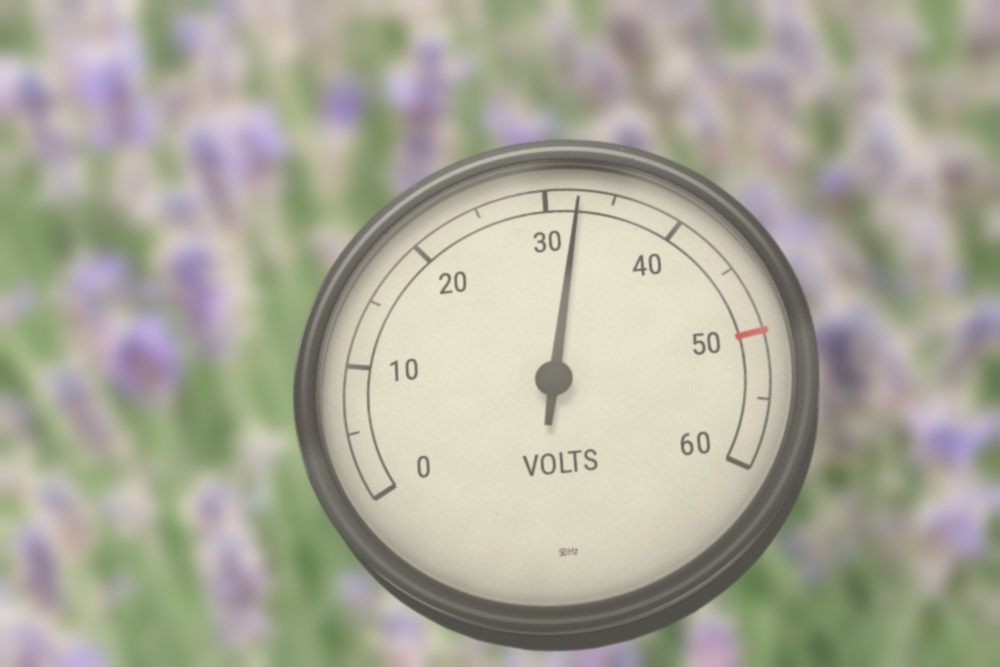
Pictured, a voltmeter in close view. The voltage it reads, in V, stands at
32.5 V
